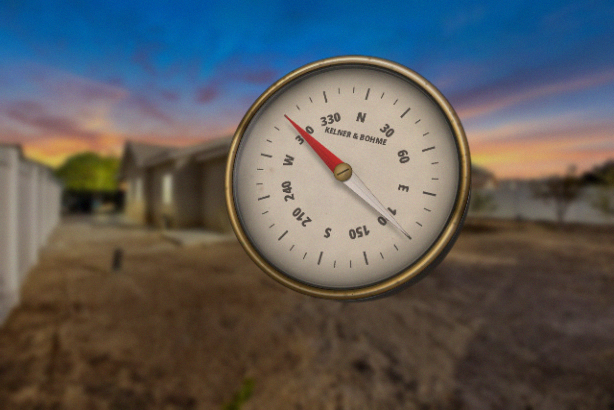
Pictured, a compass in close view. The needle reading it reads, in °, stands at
300 °
